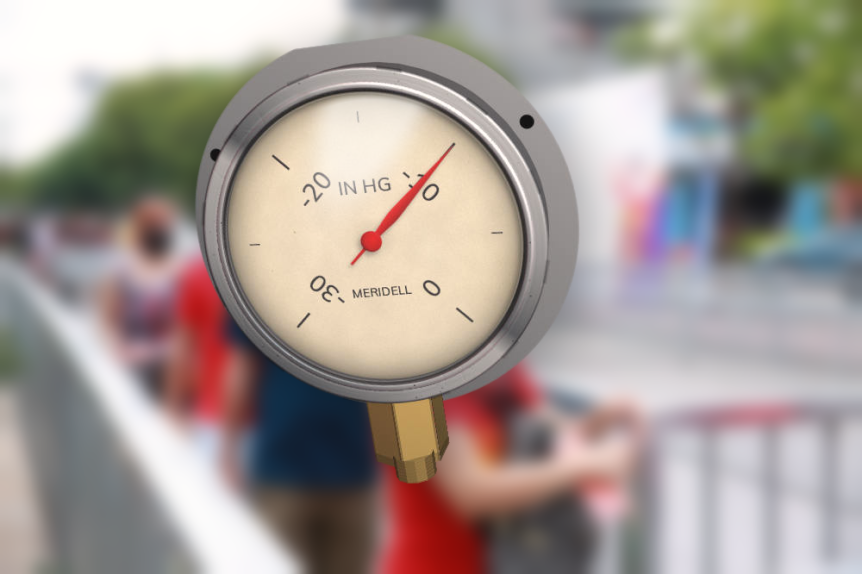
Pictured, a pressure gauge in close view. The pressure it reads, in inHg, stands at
-10 inHg
